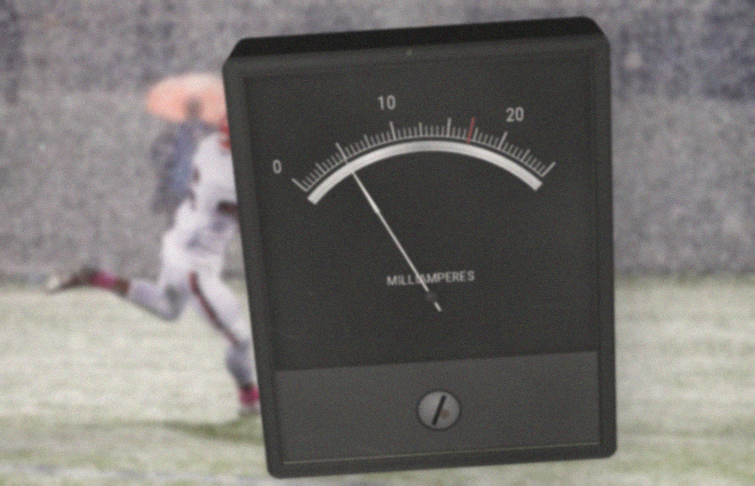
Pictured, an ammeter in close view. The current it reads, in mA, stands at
5 mA
